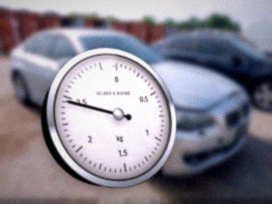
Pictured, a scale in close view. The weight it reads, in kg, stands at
2.45 kg
